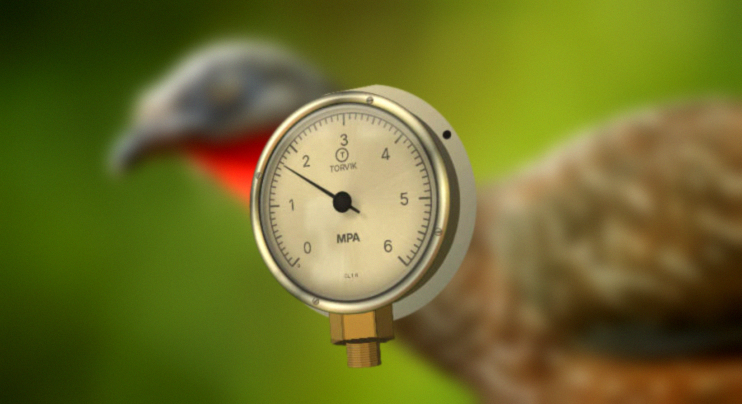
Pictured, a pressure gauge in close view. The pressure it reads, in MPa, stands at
1.7 MPa
